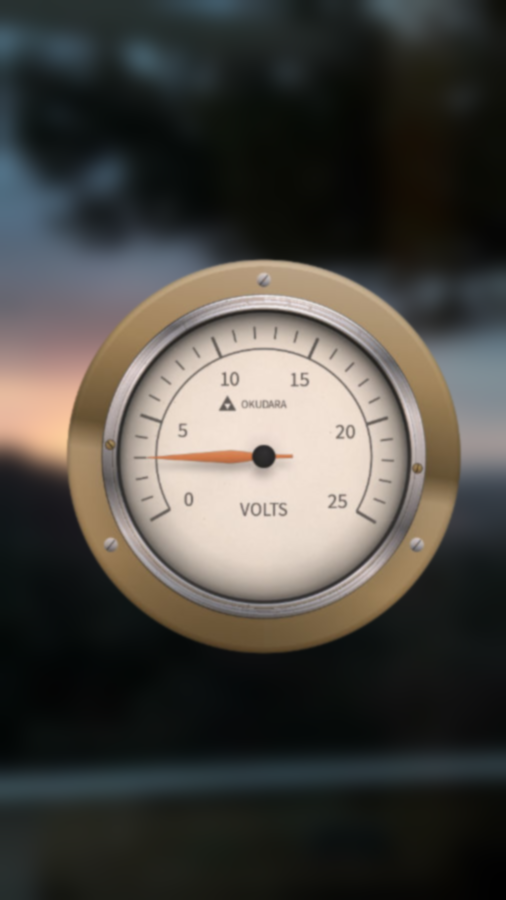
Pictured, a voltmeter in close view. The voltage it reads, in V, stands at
3 V
